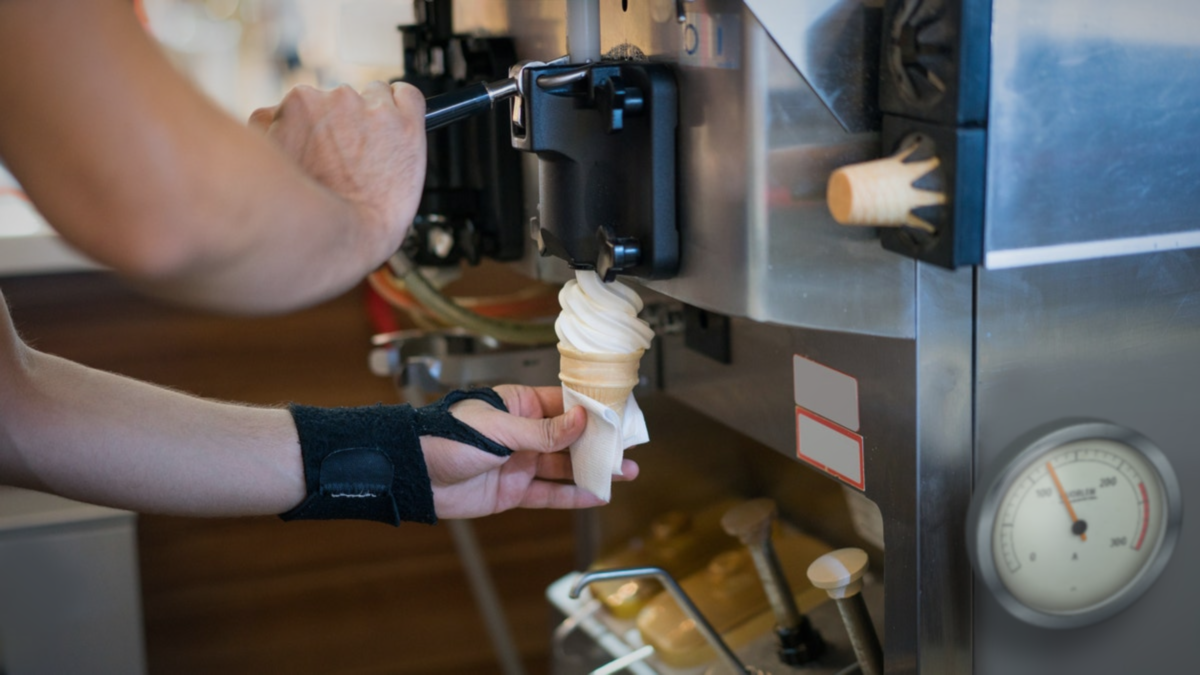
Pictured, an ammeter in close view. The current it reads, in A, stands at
120 A
